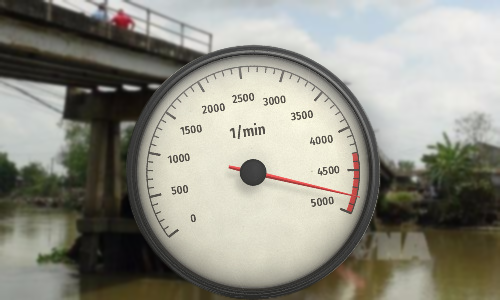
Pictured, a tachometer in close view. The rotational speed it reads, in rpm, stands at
4800 rpm
